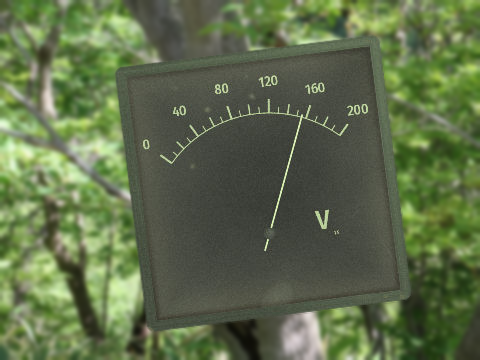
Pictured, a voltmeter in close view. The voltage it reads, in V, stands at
155 V
